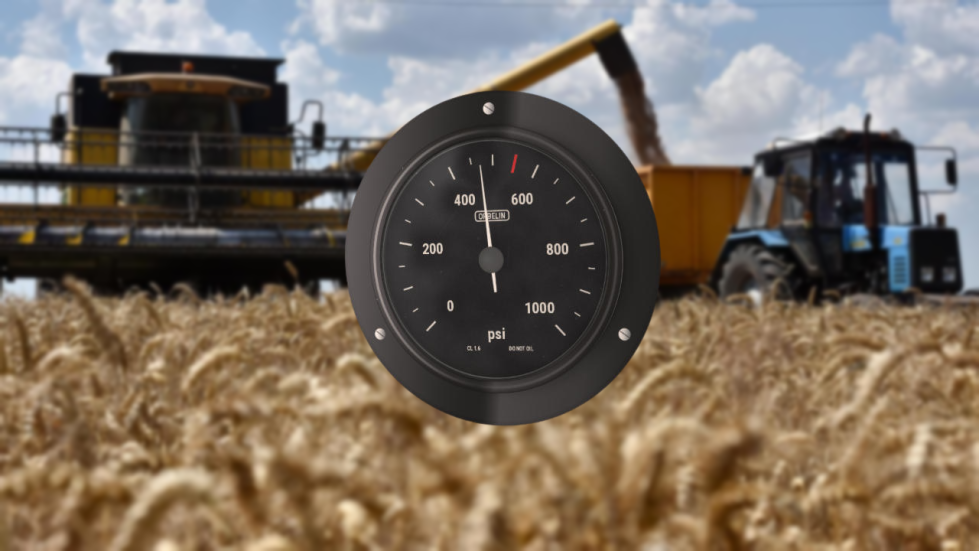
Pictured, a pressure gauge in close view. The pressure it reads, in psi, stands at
475 psi
